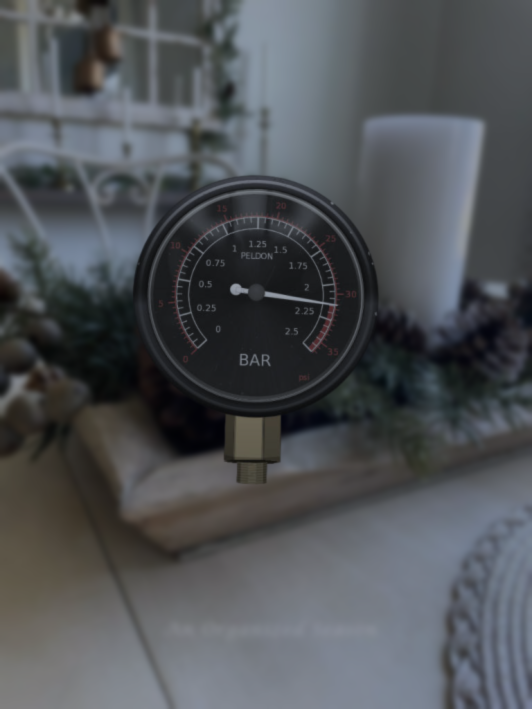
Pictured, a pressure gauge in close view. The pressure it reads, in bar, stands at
2.15 bar
